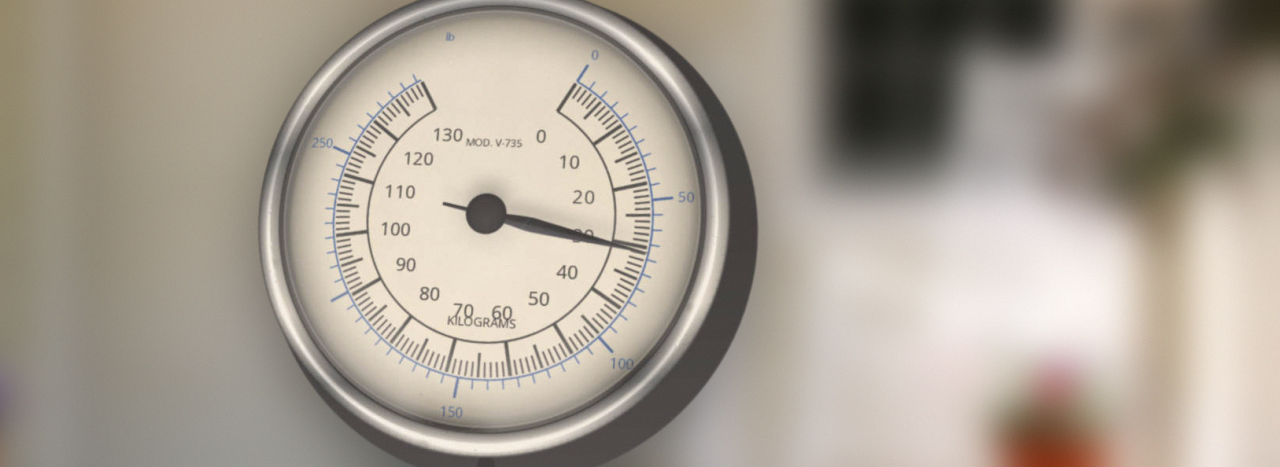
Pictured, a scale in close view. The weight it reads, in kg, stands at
31 kg
